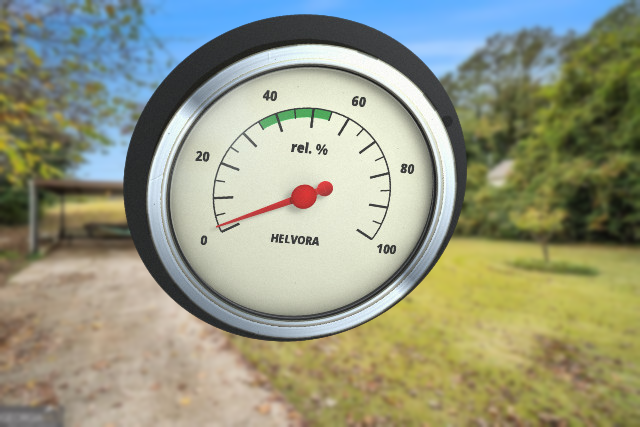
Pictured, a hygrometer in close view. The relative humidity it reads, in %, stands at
2.5 %
